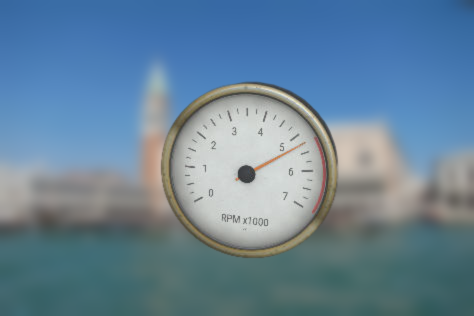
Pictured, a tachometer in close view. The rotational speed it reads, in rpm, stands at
5250 rpm
